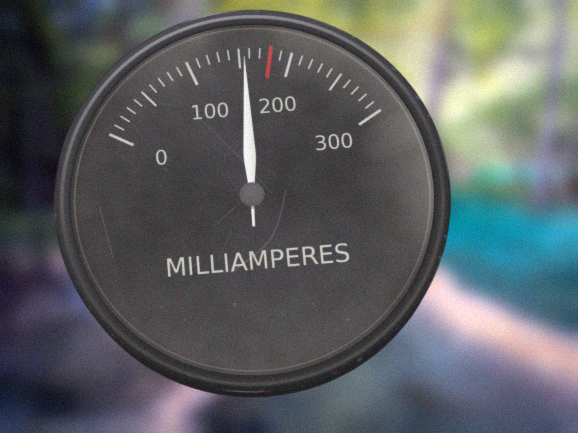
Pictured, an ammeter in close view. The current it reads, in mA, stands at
155 mA
